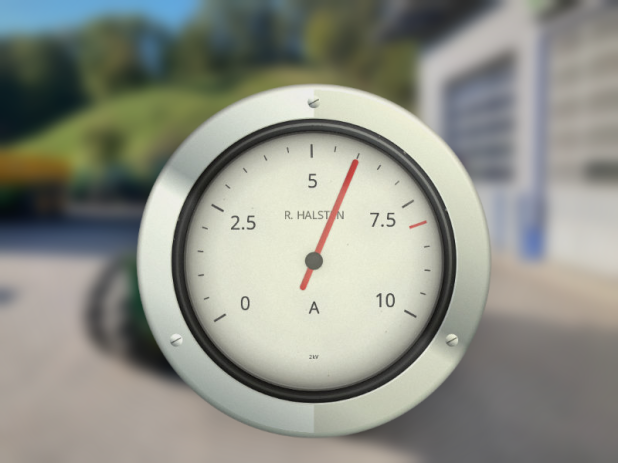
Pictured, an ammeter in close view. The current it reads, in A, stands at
6 A
